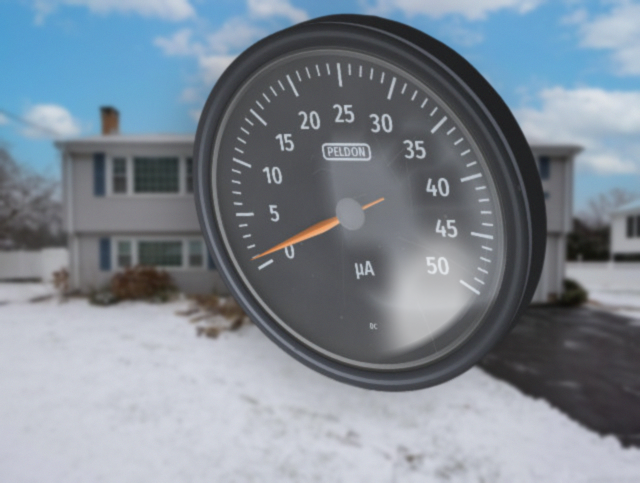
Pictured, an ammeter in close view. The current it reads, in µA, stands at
1 µA
